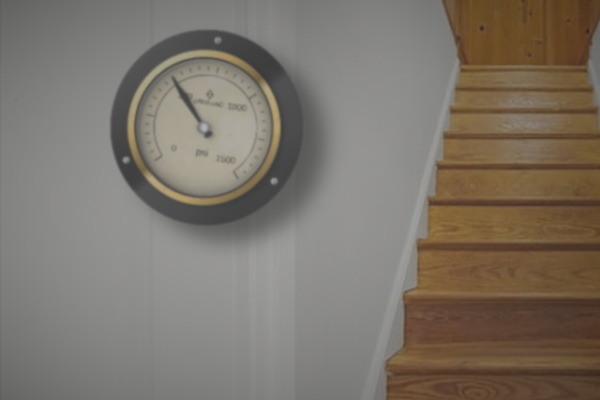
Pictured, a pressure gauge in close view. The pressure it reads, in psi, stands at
500 psi
